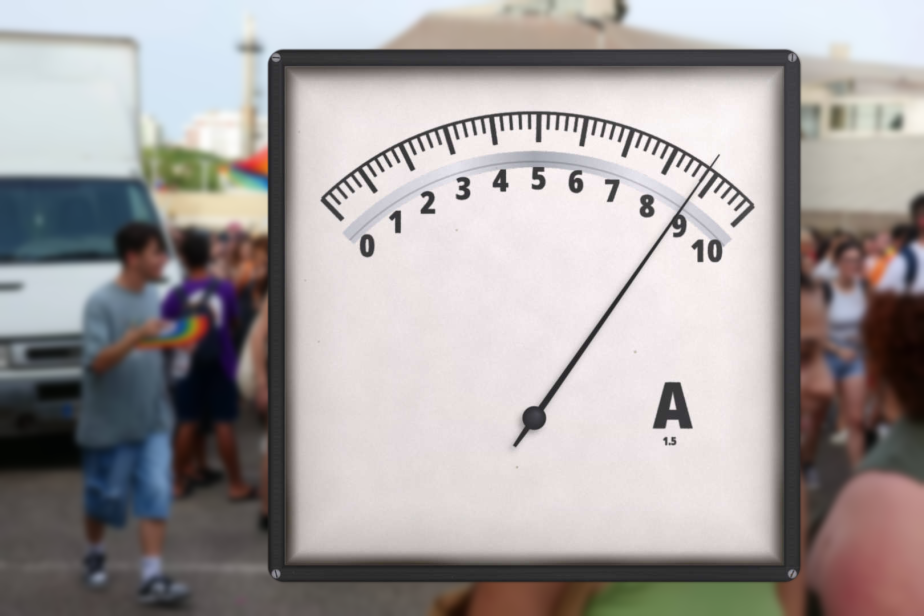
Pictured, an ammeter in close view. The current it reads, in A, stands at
8.8 A
